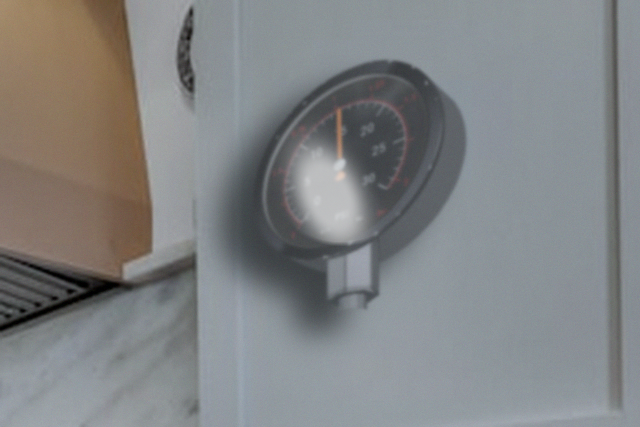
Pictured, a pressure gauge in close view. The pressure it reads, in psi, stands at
15 psi
